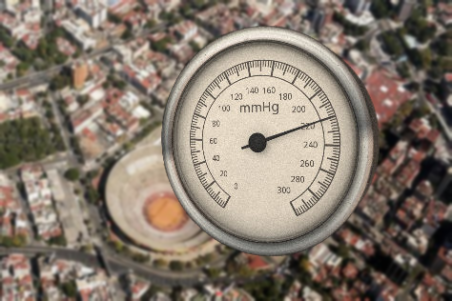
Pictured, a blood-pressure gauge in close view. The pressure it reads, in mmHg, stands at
220 mmHg
